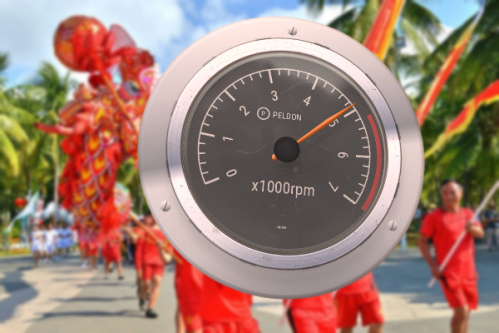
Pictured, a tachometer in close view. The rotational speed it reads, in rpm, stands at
4900 rpm
